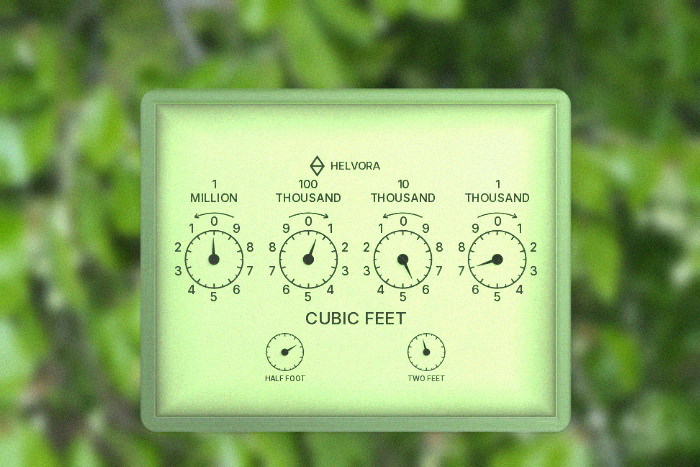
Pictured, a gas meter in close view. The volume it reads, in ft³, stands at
5700 ft³
